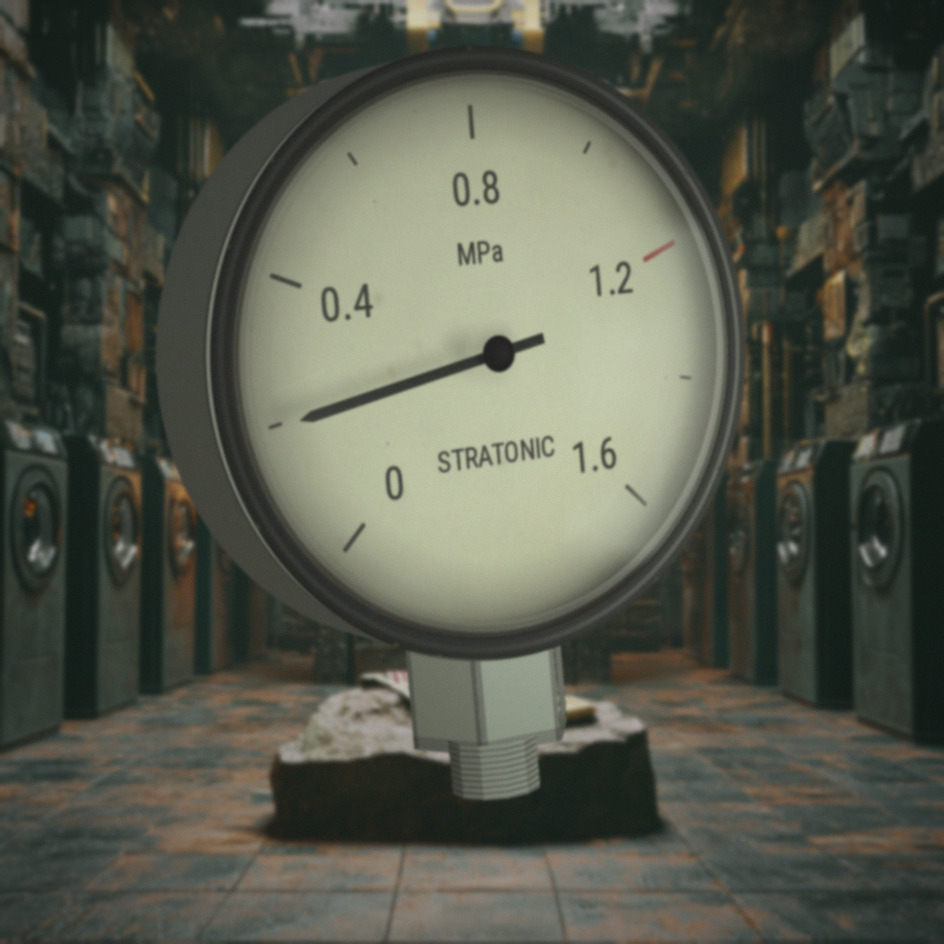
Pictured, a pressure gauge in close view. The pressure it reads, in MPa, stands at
0.2 MPa
